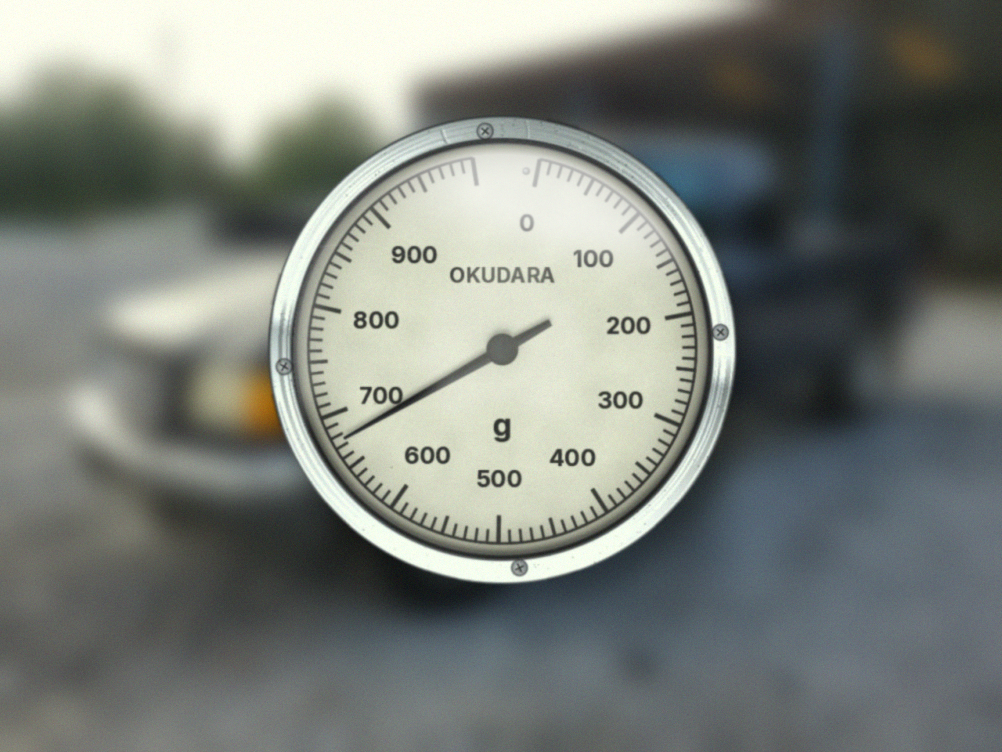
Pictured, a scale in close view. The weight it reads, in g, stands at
675 g
